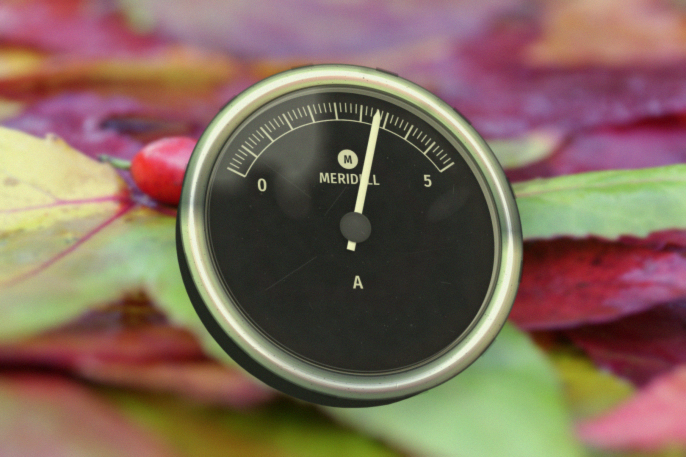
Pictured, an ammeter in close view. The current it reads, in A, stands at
3.3 A
